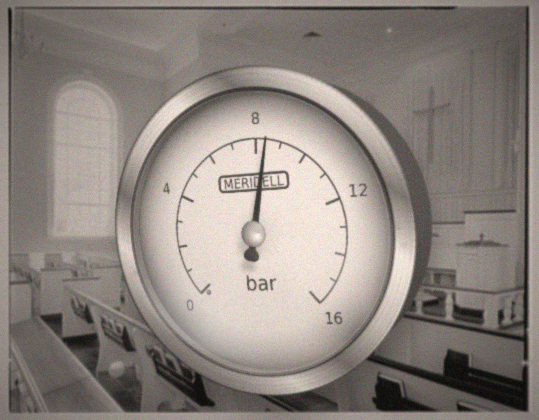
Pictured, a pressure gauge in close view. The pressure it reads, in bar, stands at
8.5 bar
